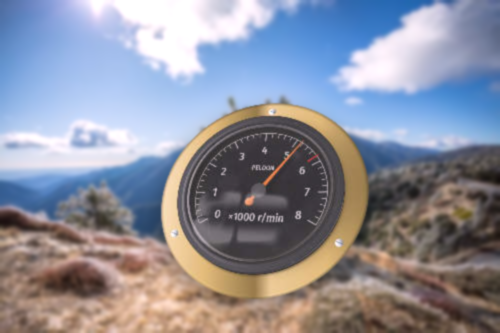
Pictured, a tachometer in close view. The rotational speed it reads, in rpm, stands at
5200 rpm
